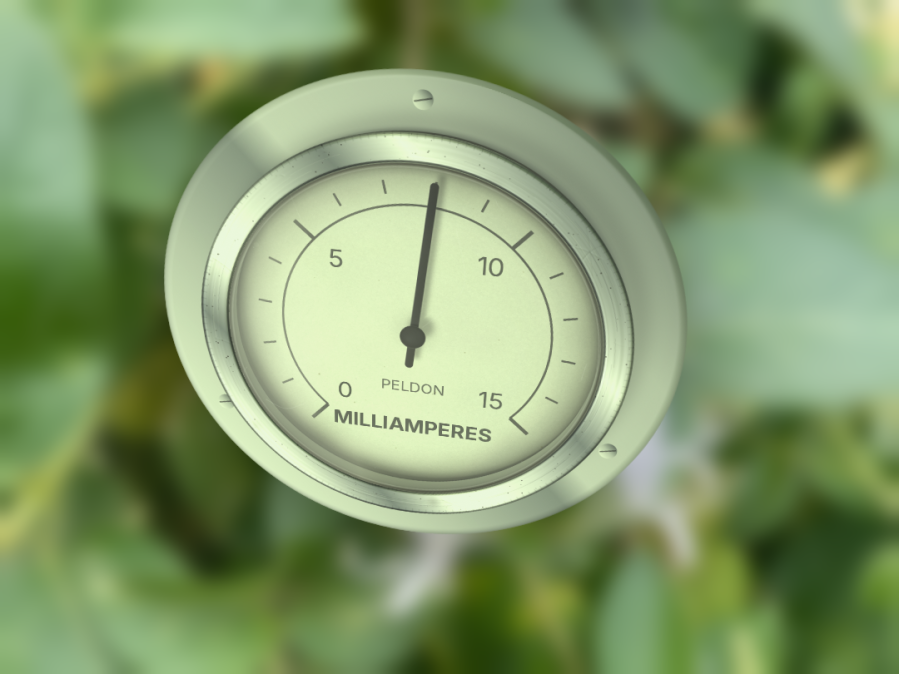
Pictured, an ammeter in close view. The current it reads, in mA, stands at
8 mA
